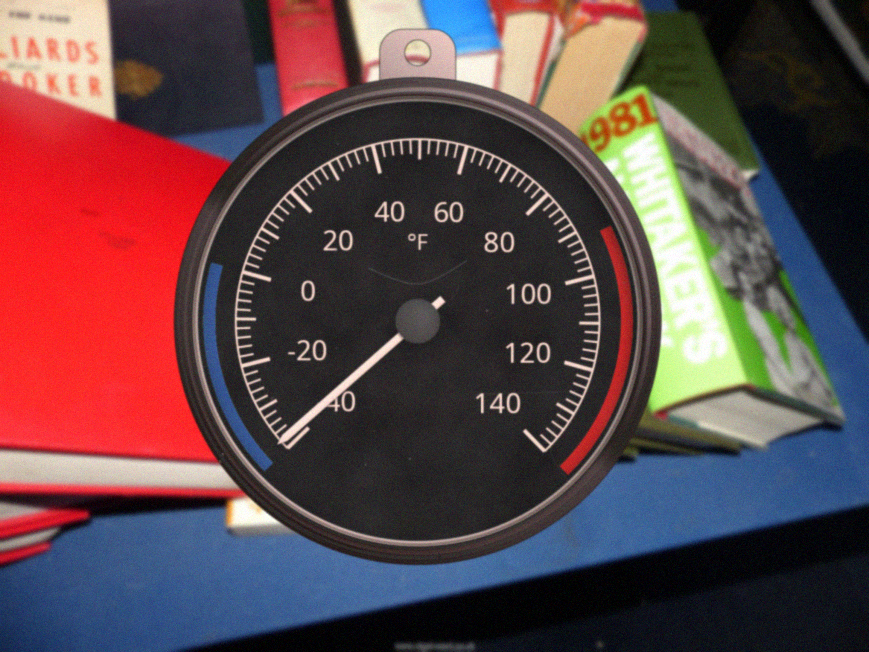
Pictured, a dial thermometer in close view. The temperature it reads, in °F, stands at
-38 °F
